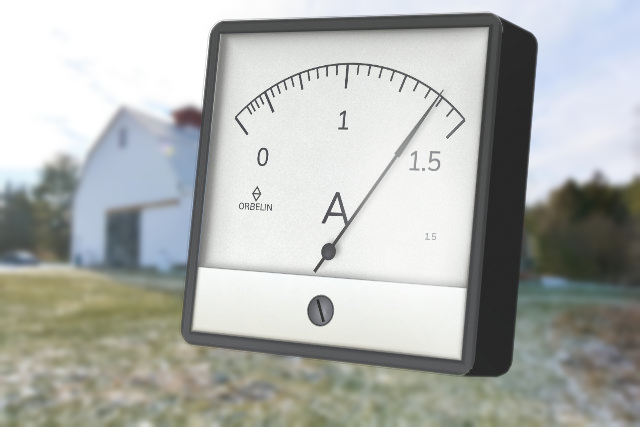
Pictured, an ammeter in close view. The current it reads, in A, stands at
1.4 A
